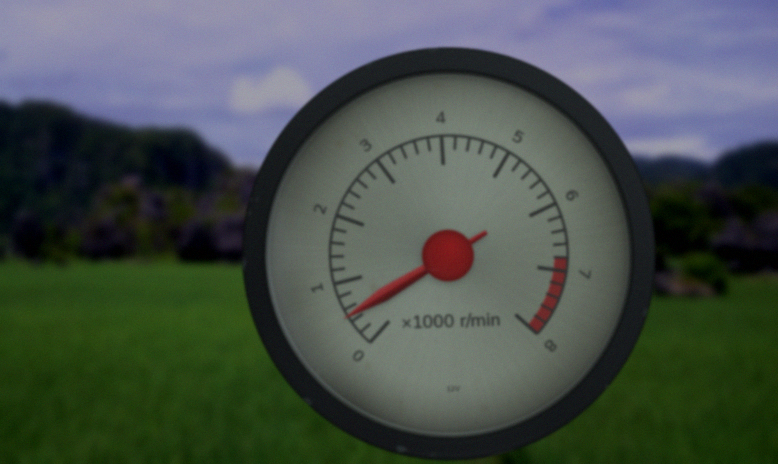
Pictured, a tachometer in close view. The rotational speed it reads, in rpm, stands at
500 rpm
